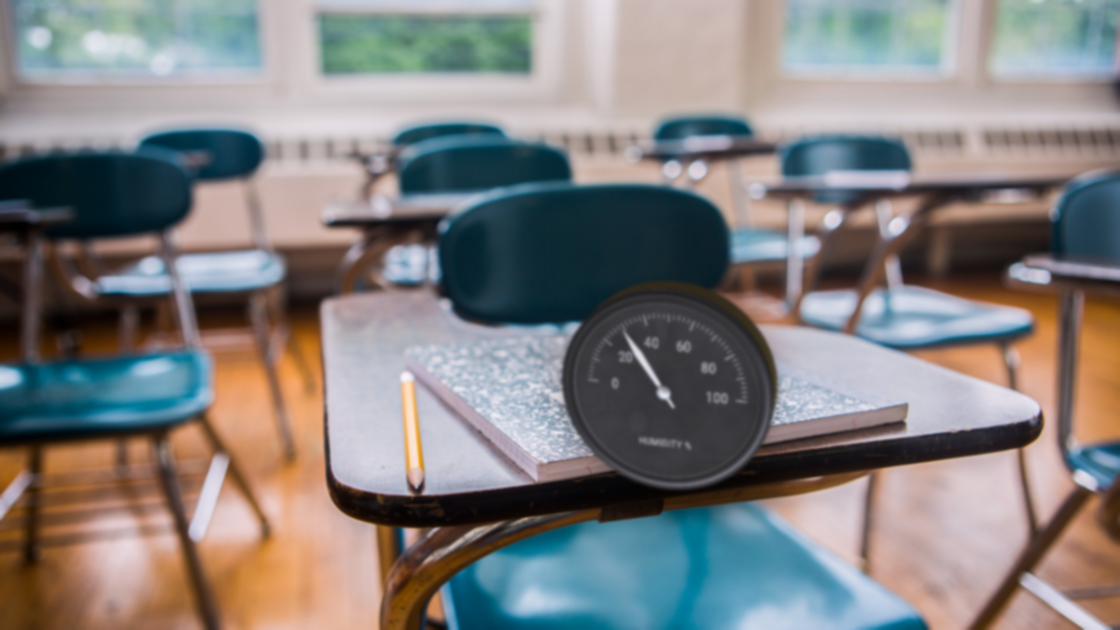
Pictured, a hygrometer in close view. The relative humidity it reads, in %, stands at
30 %
